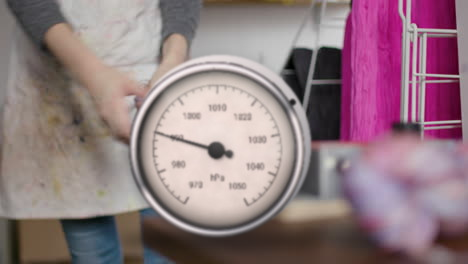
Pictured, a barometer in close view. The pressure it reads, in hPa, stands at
990 hPa
